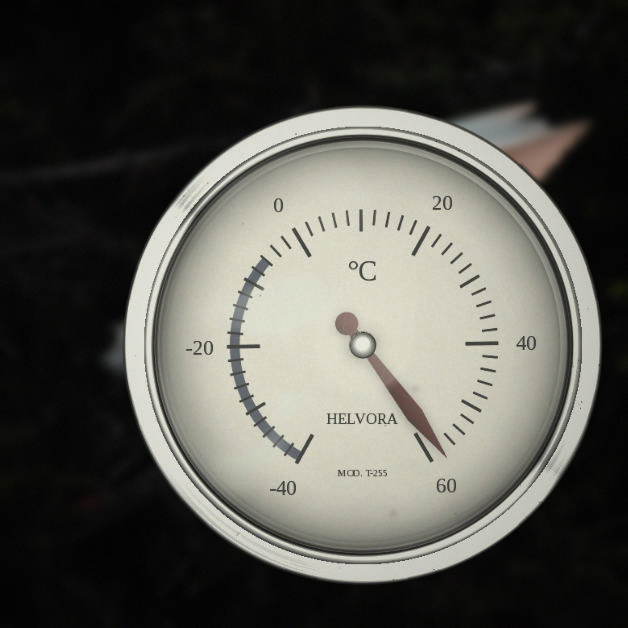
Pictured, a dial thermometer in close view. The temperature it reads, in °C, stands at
58 °C
